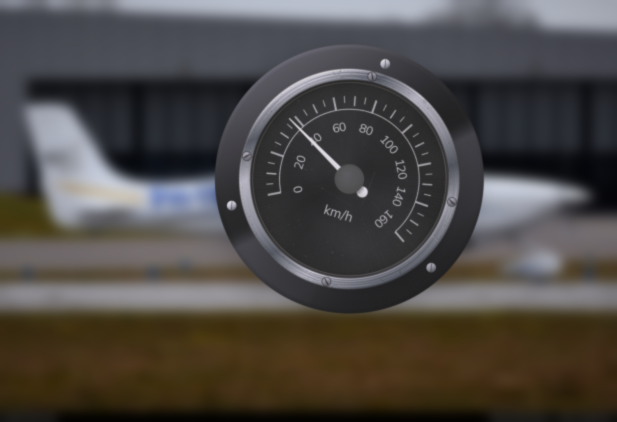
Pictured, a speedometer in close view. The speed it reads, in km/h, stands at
37.5 km/h
